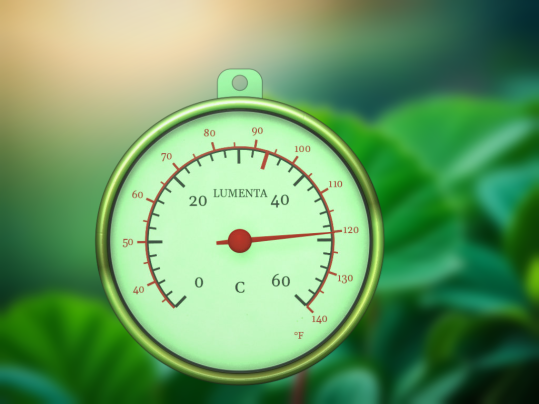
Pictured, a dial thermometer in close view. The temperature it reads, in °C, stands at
49 °C
